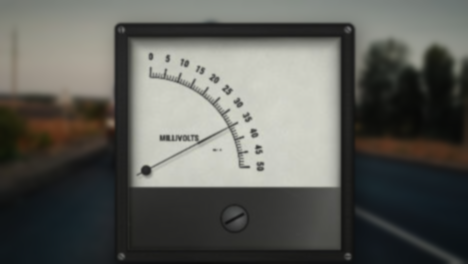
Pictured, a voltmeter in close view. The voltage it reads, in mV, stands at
35 mV
